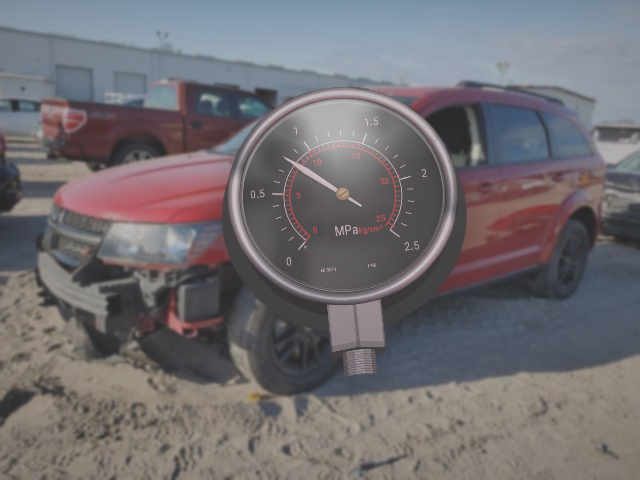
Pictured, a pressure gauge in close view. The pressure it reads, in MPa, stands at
0.8 MPa
